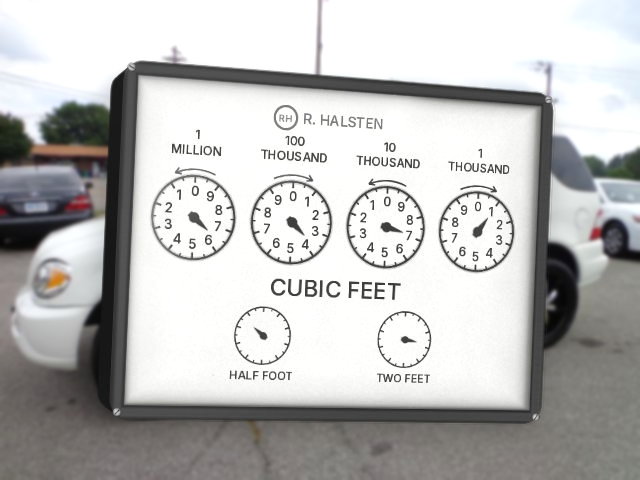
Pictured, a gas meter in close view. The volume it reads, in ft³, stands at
637100 ft³
